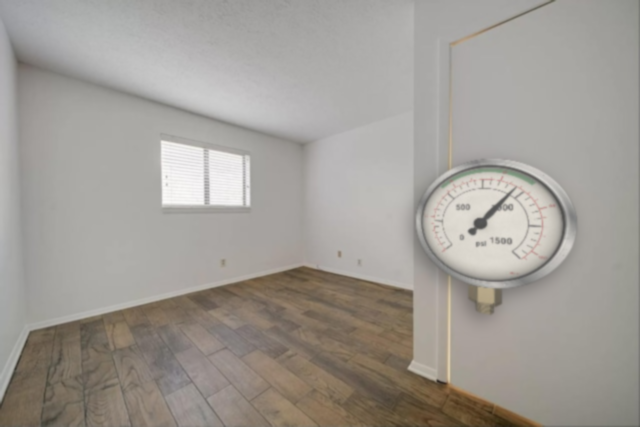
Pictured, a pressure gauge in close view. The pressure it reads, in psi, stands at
950 psi
